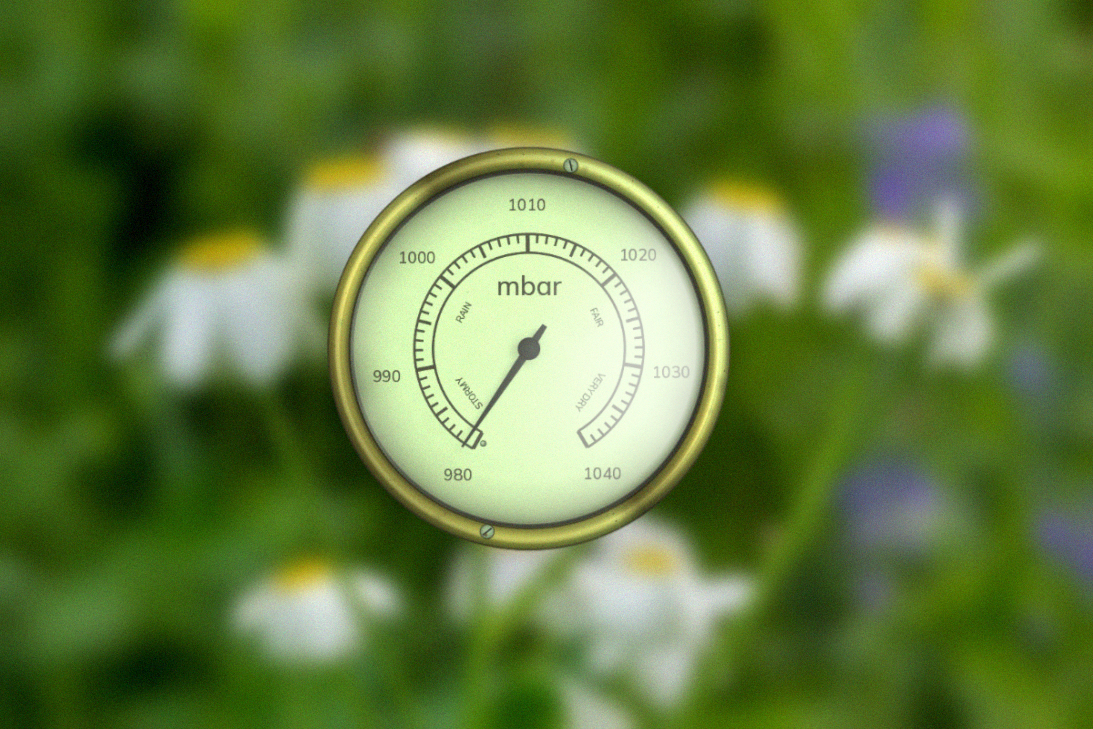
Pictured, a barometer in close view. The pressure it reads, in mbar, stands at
981 mbar
